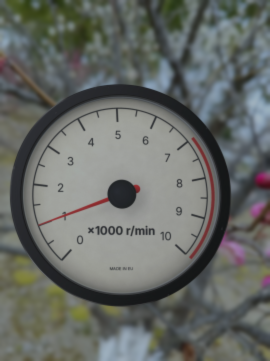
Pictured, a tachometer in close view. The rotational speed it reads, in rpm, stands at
1000 rpm
